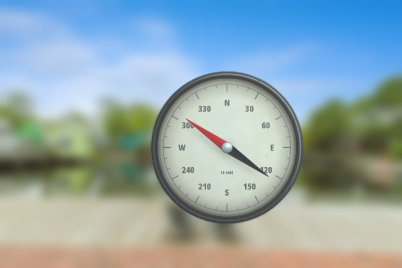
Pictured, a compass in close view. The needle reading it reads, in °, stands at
305 °
